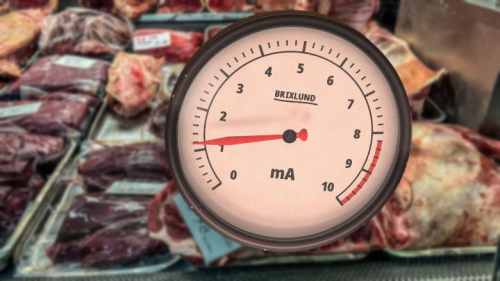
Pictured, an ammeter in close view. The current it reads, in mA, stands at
1.2 mA
